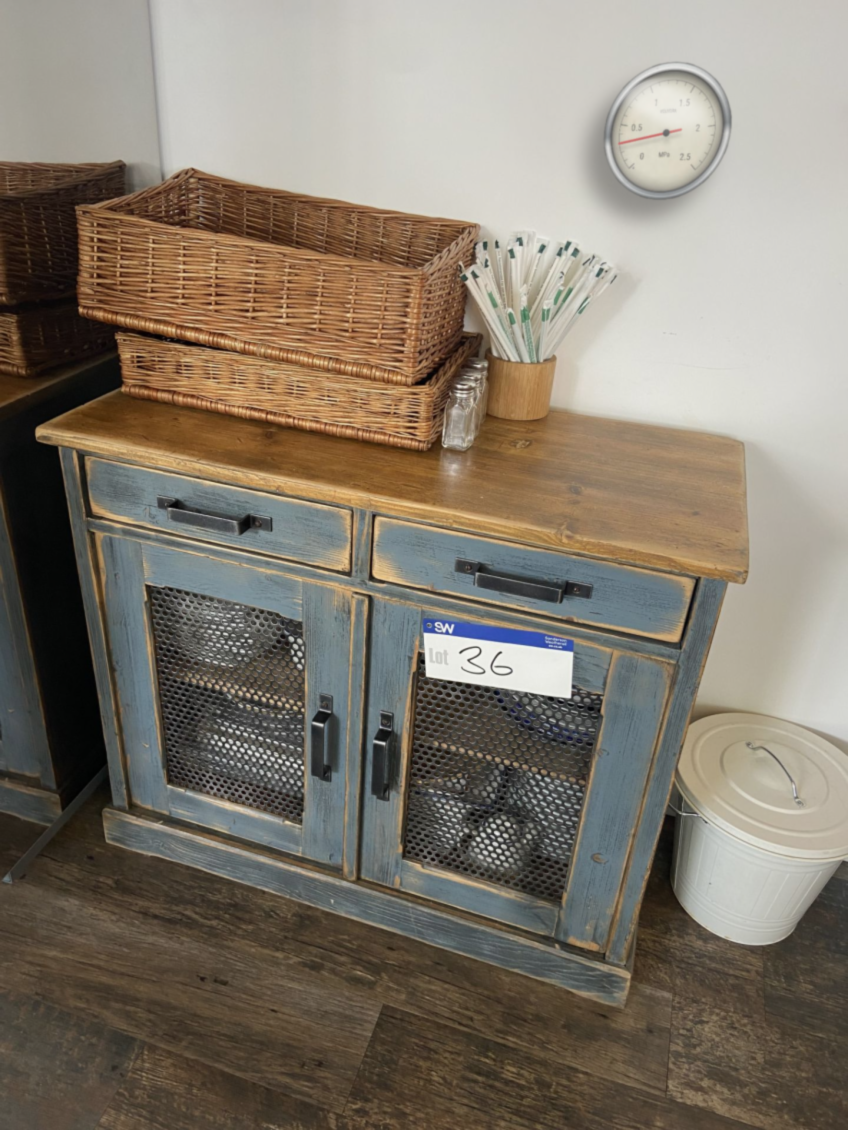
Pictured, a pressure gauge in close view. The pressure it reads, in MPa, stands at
0.3 MPa
